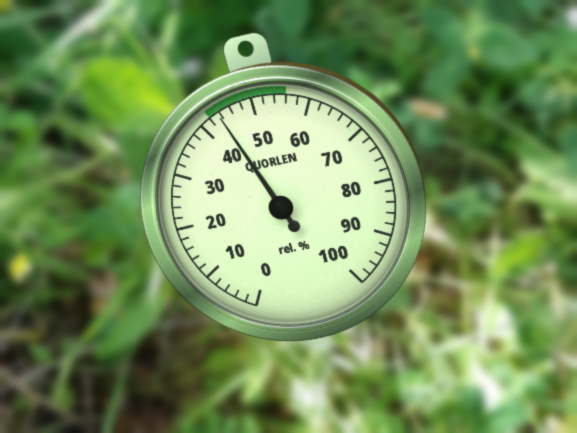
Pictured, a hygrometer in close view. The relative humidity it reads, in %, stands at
44 %
